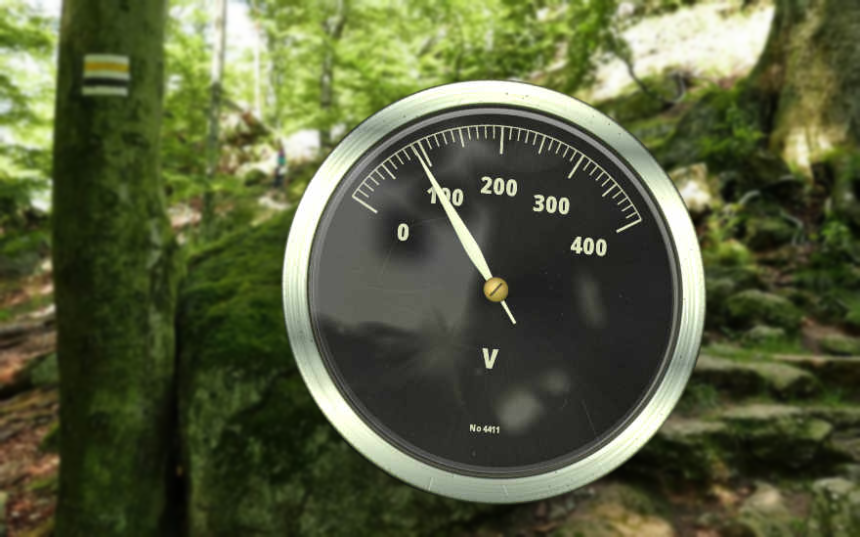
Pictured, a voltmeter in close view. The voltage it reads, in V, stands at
90 V
